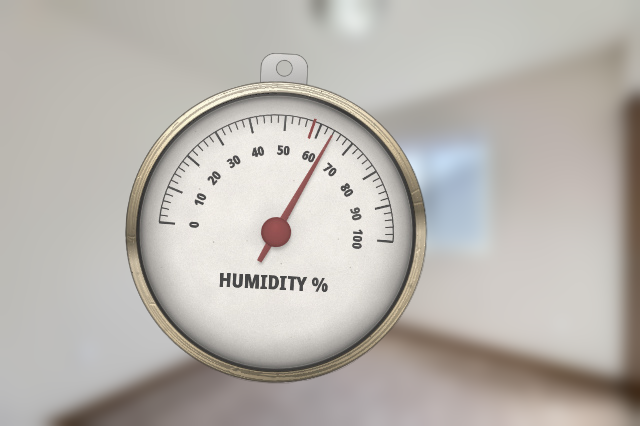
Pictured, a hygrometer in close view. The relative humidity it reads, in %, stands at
64 %
